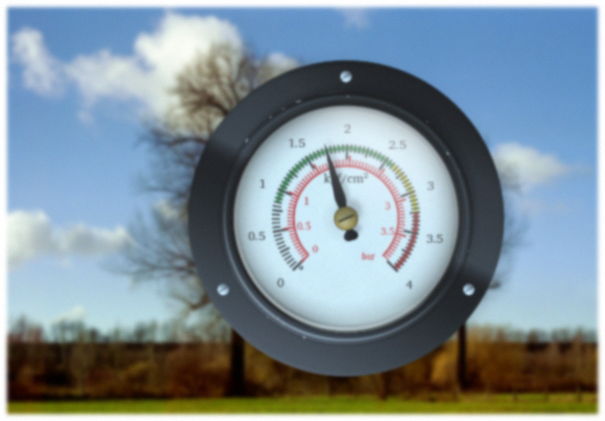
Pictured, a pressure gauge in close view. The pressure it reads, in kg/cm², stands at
1.75 kg/cm²
